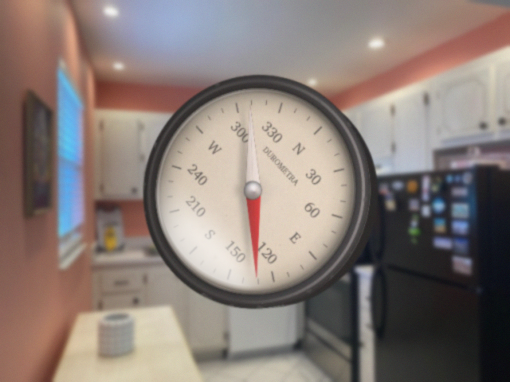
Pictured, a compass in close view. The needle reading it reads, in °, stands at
130 °
